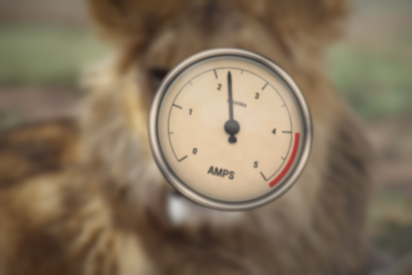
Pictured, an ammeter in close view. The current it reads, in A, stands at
2.25 A
